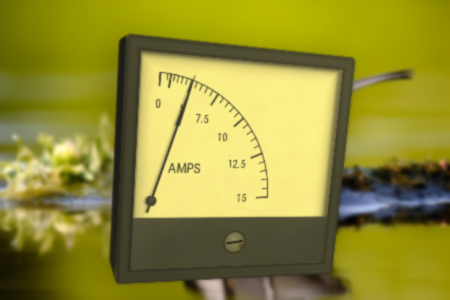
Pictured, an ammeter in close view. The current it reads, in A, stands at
5 A
